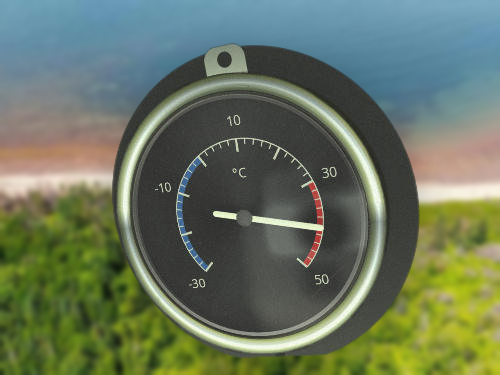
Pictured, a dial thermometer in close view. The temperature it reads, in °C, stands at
40 °C
